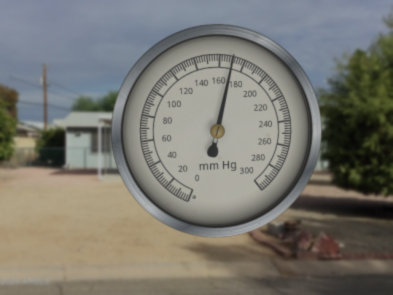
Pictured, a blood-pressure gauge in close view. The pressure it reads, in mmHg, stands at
170 mmHg
